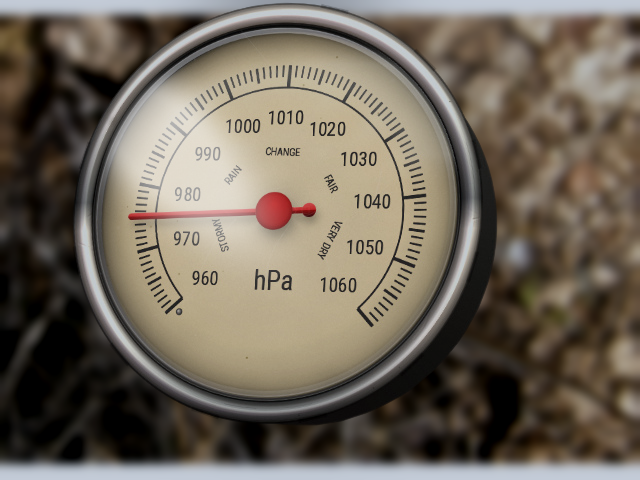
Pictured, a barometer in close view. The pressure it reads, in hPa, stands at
975 hPa
